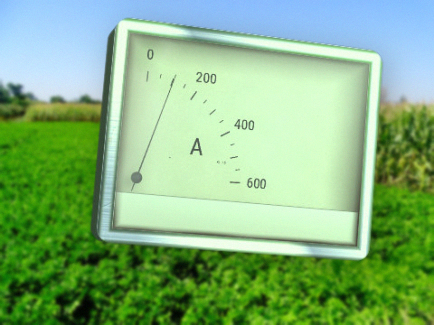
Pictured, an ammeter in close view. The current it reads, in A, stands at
100 A
